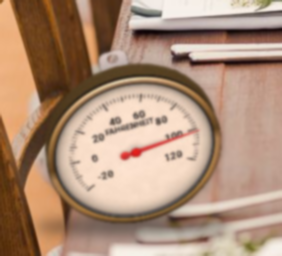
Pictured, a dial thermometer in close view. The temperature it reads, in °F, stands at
100 °F
